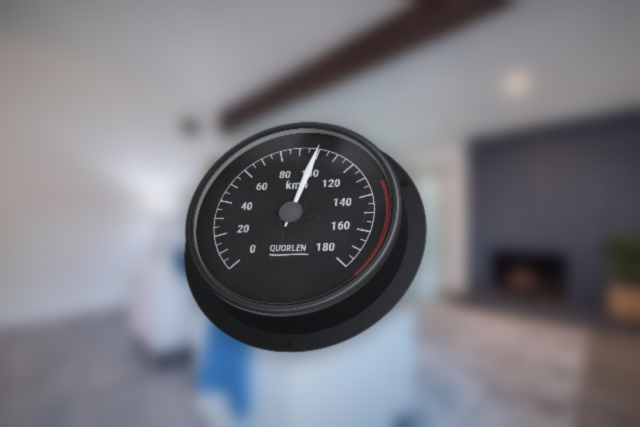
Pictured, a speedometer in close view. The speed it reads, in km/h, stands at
100 km/h
